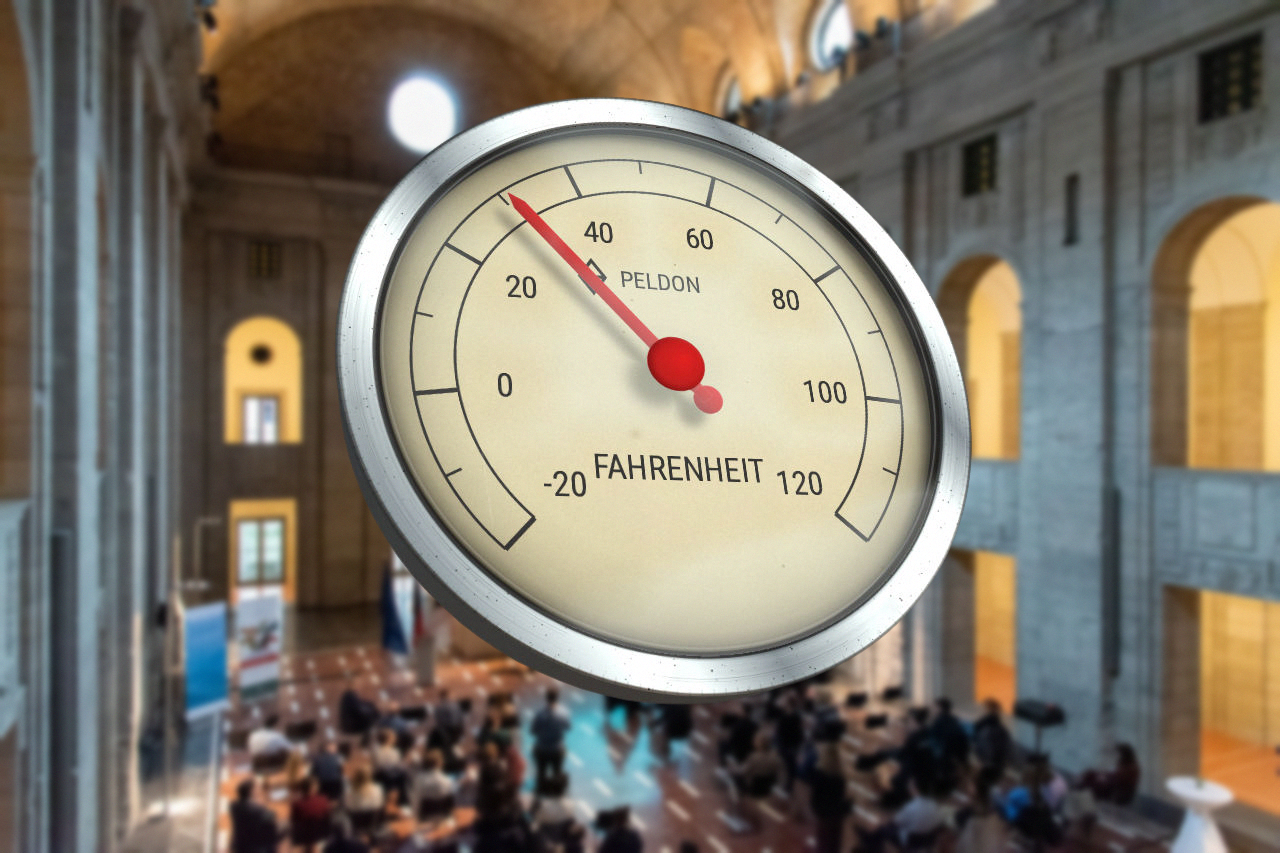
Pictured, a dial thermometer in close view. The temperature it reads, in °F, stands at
30 °F
